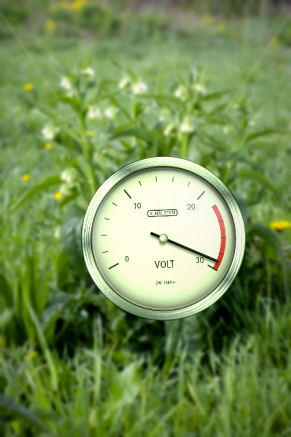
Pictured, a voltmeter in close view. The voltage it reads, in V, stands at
29 V
